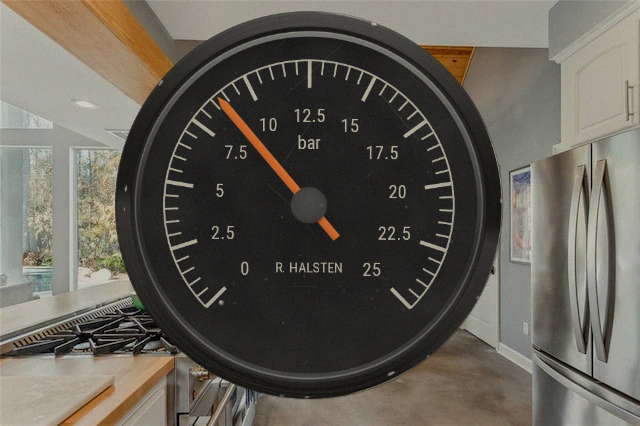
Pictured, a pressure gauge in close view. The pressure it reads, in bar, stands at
8.75 bar
